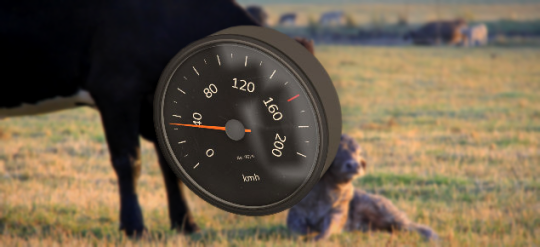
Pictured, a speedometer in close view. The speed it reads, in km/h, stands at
35 km/h
